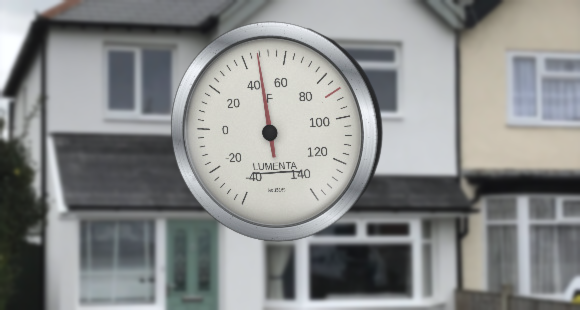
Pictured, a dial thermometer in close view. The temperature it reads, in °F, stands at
48 °F
